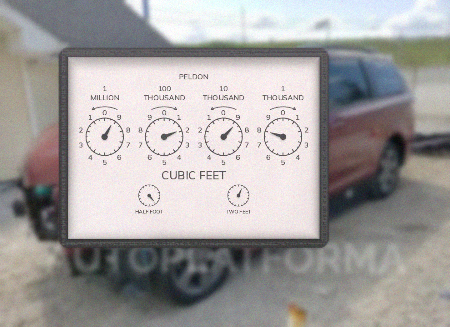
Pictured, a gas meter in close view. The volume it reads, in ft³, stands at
918800 ft³
